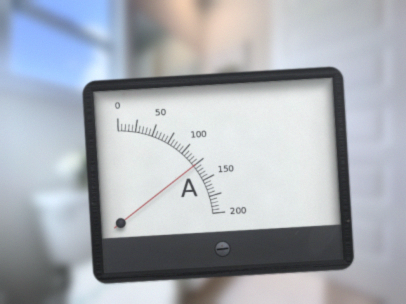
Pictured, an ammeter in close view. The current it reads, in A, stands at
125 A
